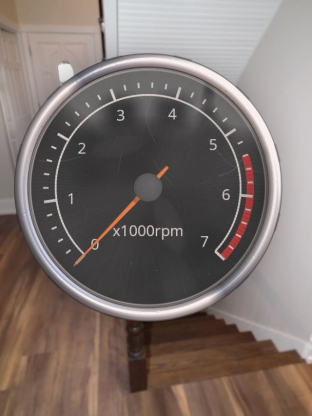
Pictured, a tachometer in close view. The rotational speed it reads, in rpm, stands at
0 rpm
